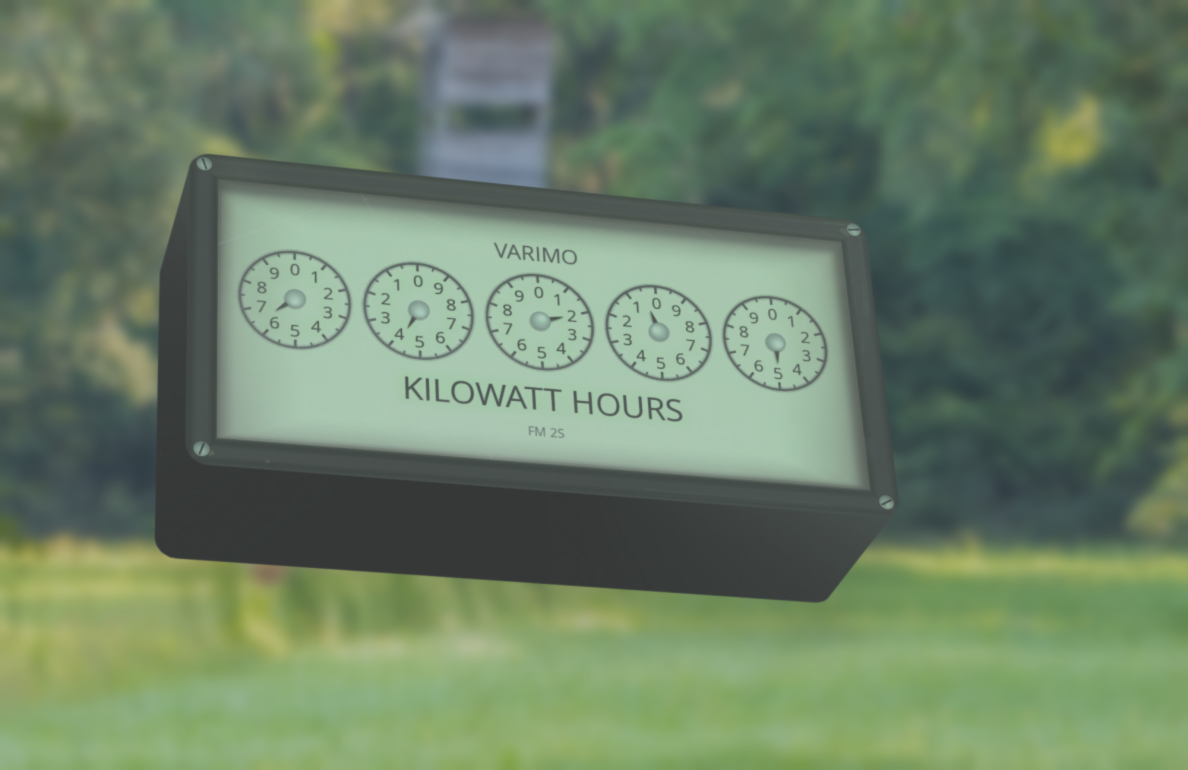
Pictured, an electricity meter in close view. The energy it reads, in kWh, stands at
64205 kWh
